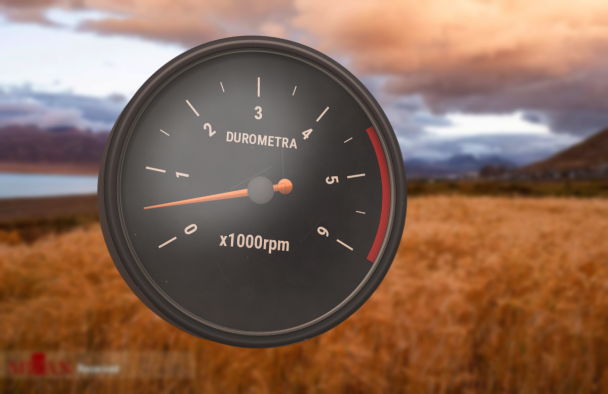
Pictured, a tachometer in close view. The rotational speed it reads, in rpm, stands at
500 rpm
